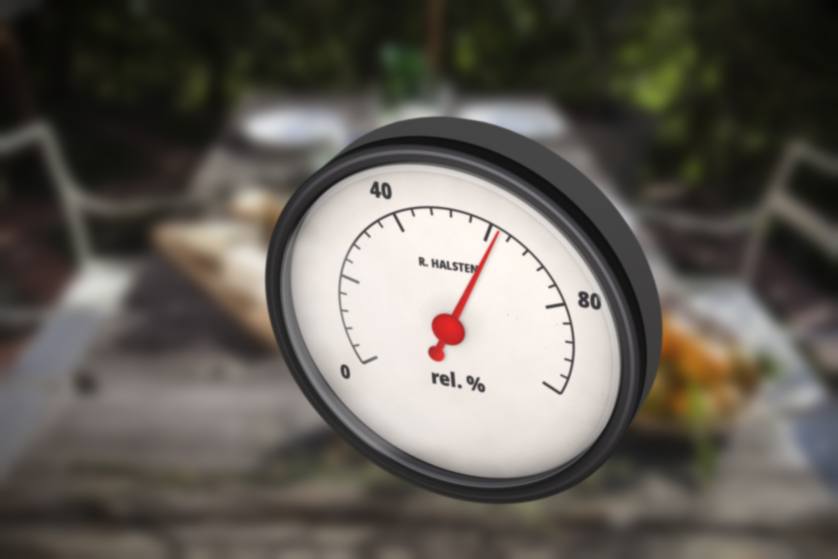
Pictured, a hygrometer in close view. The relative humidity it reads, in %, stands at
62 %
